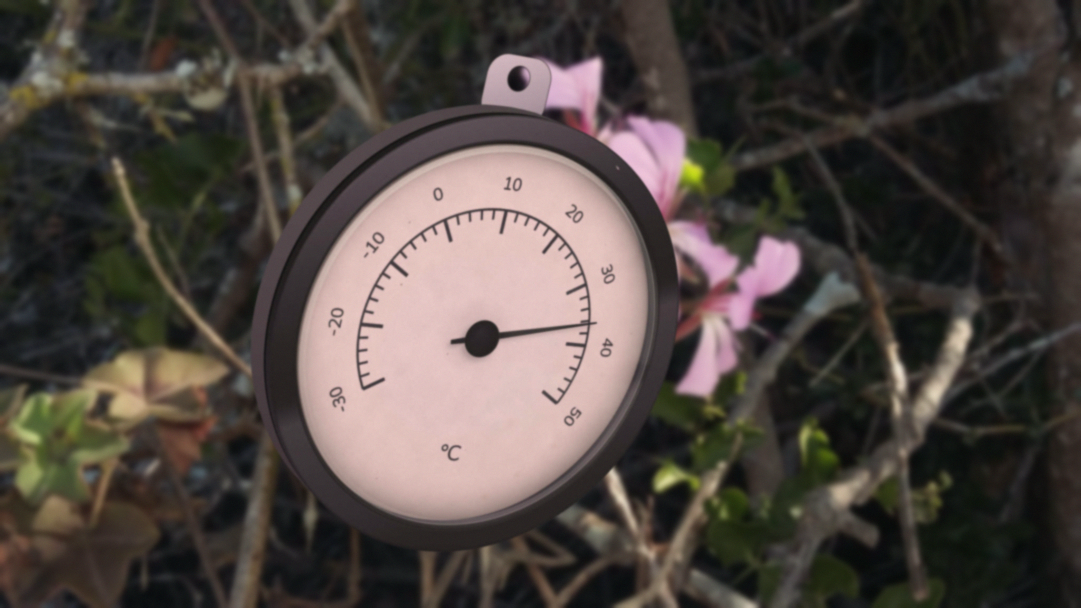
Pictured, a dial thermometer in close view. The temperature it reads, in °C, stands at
36 °C
